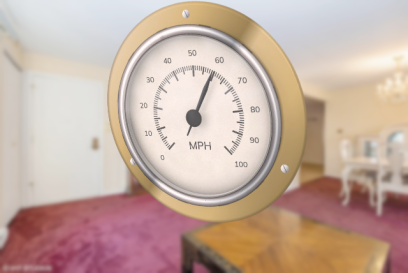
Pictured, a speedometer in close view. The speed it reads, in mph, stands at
60 mph
